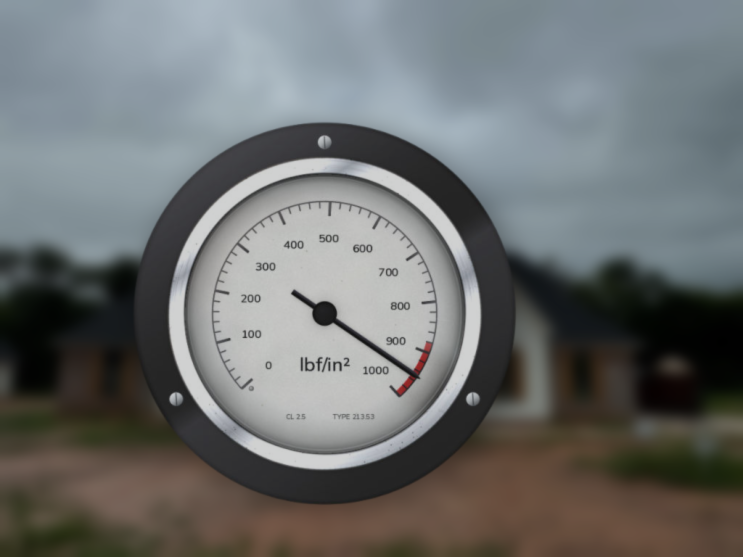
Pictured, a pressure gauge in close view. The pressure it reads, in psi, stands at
950 psi
